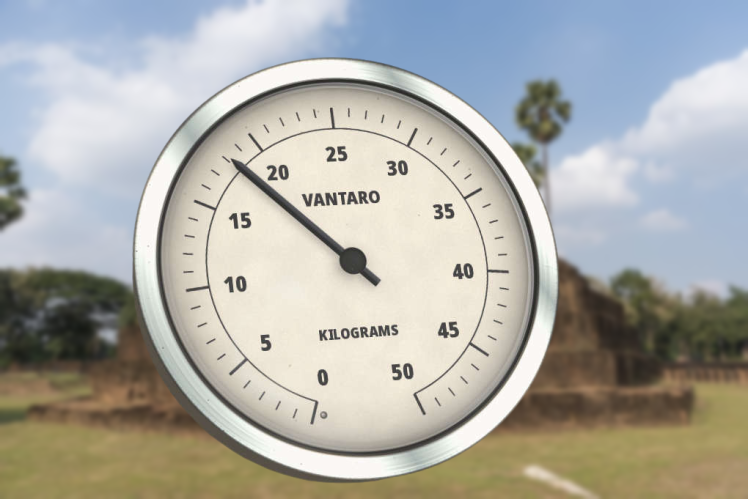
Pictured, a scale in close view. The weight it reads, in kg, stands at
18 kg
